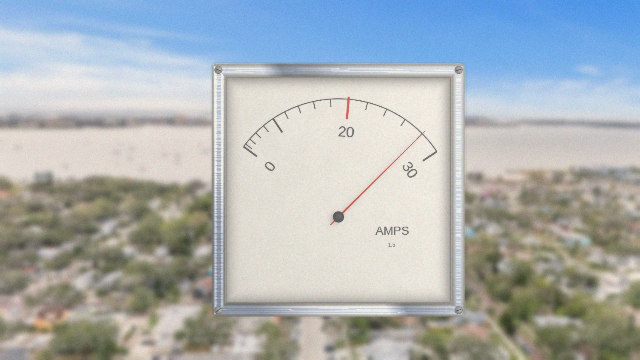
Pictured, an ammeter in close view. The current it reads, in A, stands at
28 A
